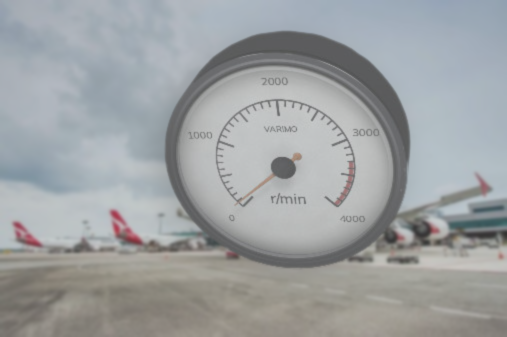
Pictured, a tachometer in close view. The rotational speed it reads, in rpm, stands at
100 rpm
